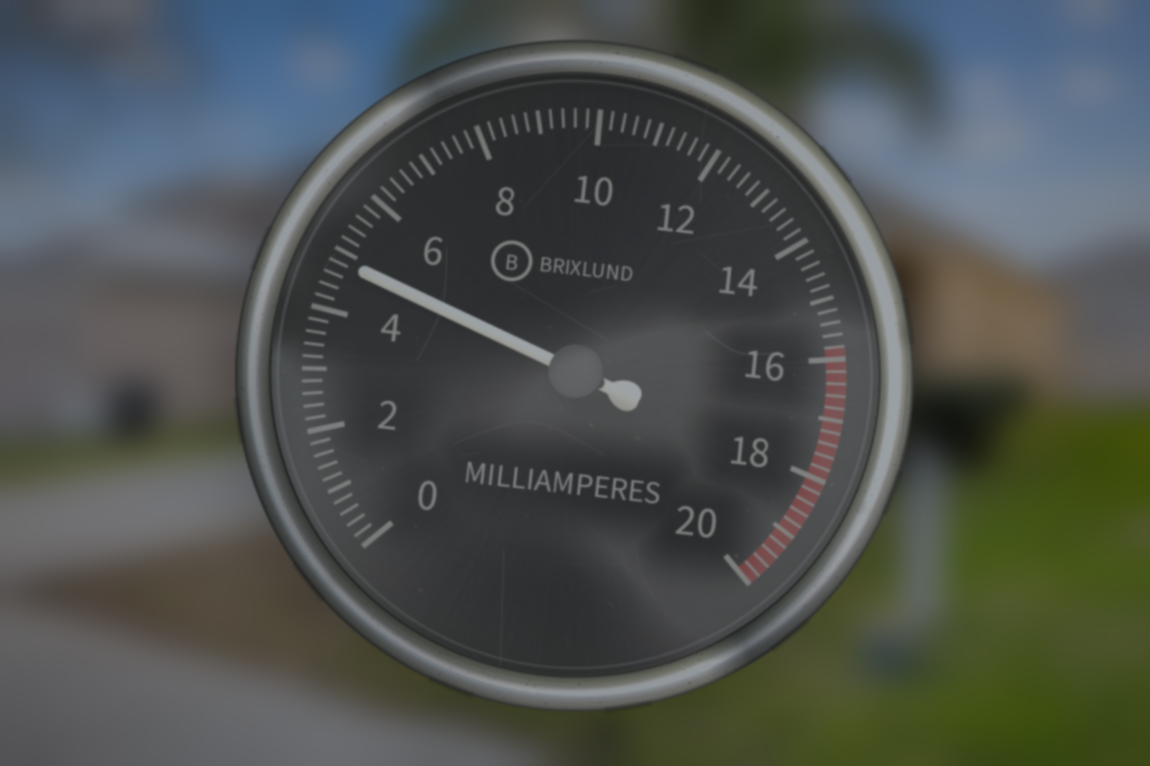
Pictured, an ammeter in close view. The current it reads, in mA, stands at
4.8 mA
